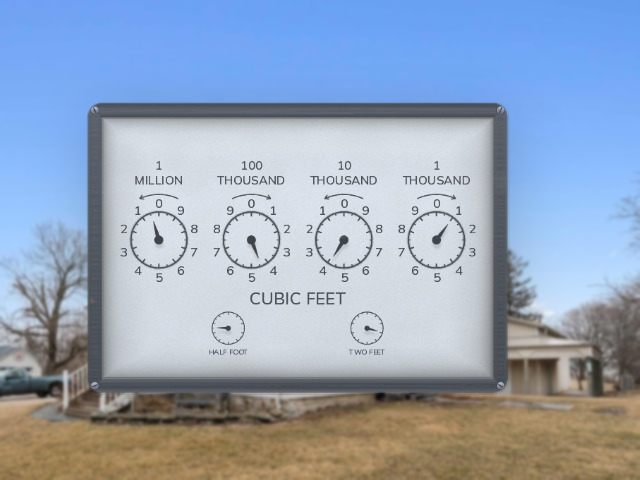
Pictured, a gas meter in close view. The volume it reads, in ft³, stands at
44100 ft³
